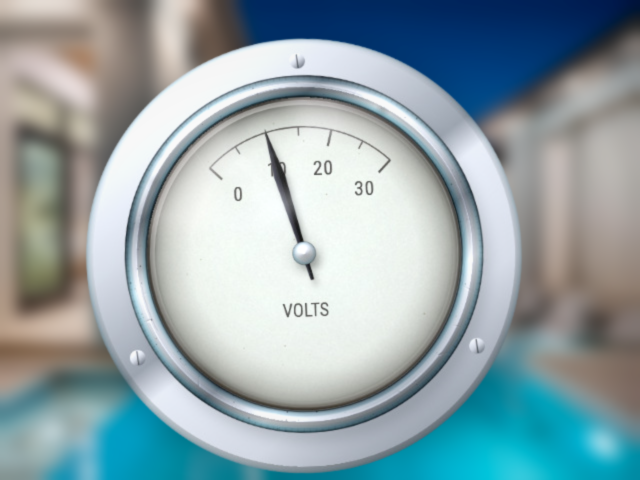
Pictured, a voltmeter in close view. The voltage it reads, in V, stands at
10 V
